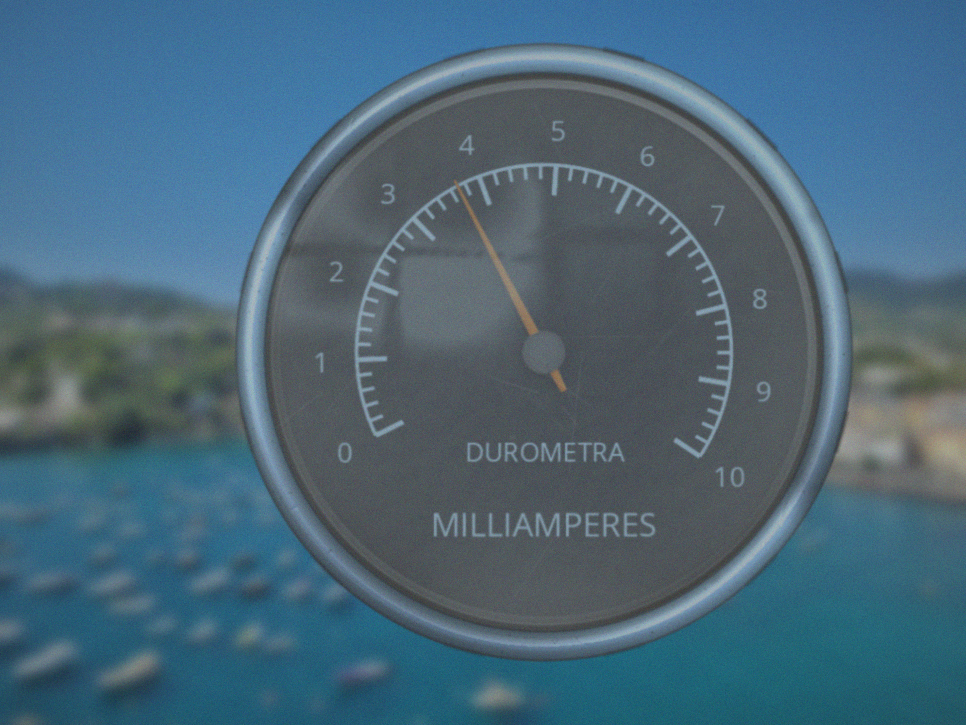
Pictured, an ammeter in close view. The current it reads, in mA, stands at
3.7 mA
